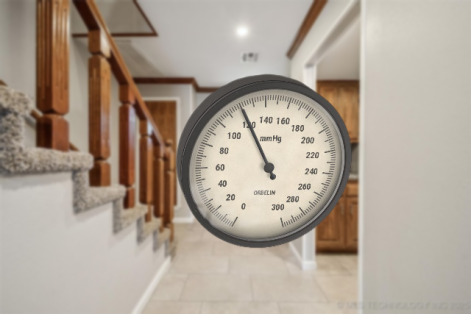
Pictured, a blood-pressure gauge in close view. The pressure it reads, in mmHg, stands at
120 mmHg
